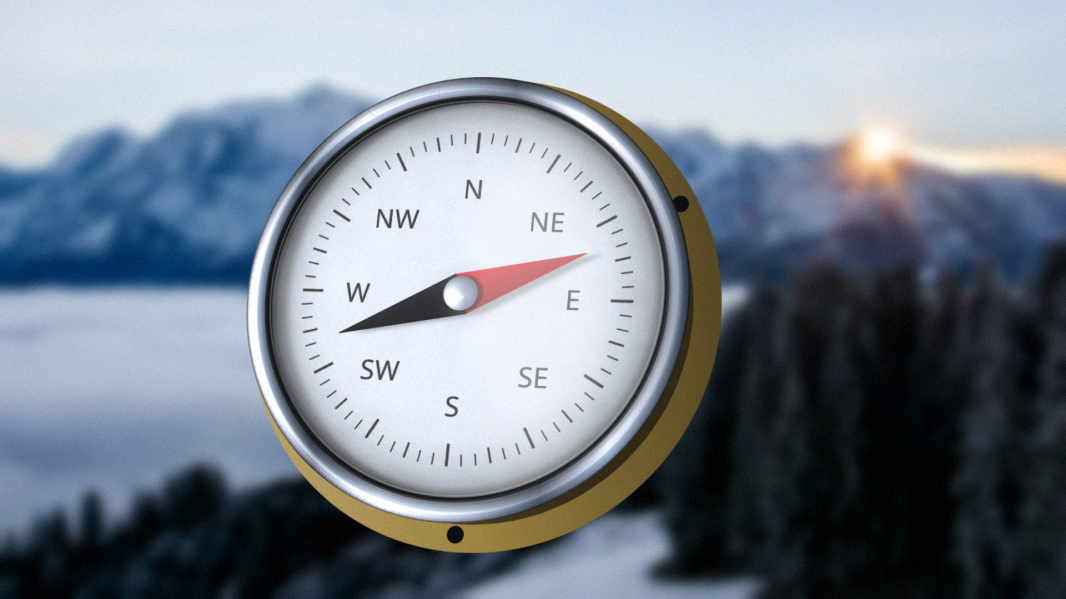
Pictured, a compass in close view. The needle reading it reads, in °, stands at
70 °
